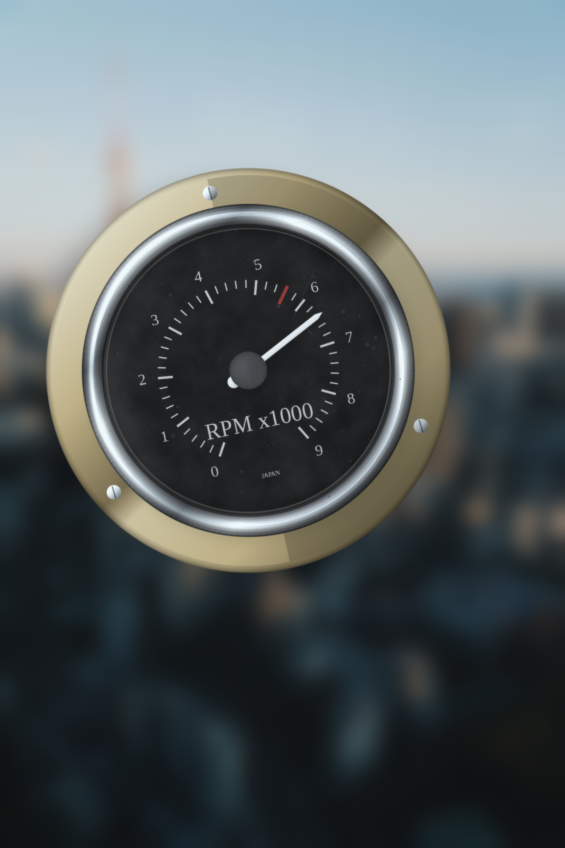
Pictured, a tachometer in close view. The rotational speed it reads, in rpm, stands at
6400 rpm
